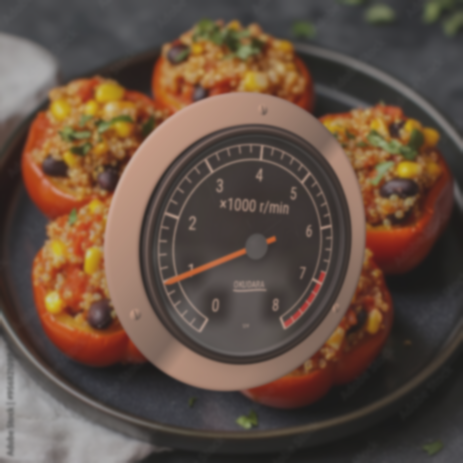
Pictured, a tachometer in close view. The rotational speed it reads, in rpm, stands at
1000 rpm
